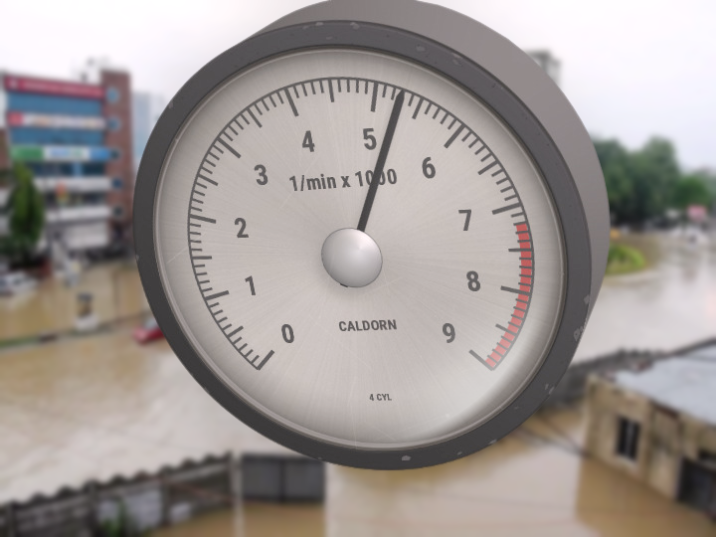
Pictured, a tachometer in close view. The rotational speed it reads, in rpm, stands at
5300 rpm
